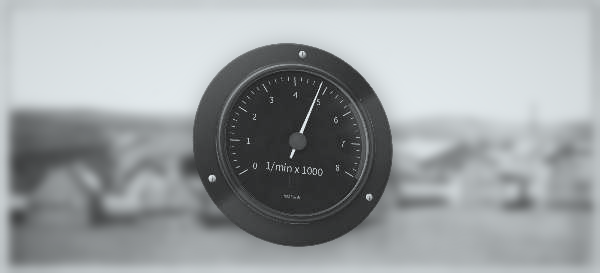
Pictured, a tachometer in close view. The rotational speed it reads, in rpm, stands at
4800 rpm
